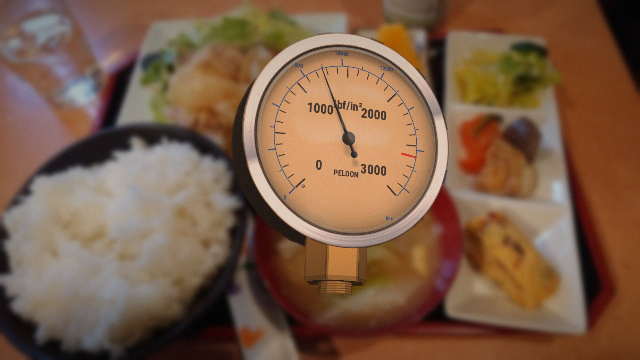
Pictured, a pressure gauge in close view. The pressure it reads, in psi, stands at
1250 psi
